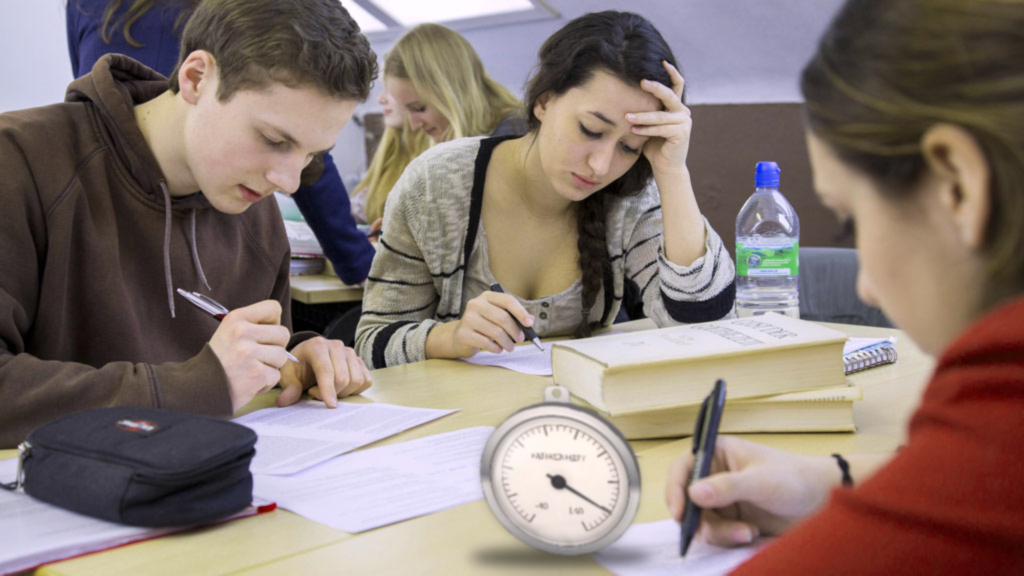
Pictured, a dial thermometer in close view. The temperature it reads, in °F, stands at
120 °F
